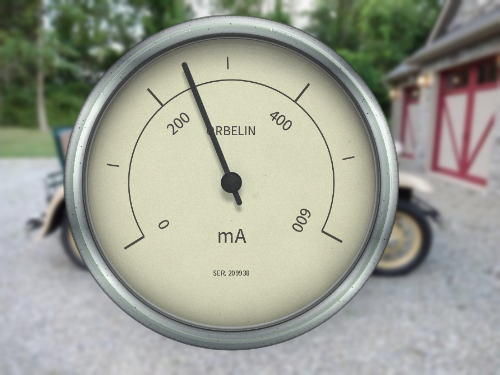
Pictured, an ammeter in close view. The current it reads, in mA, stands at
250 mA
